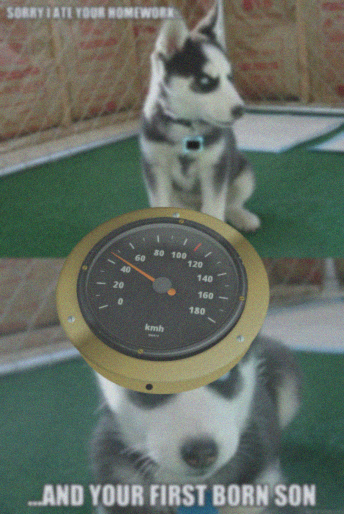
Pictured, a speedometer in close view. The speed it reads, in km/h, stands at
45 km/h
